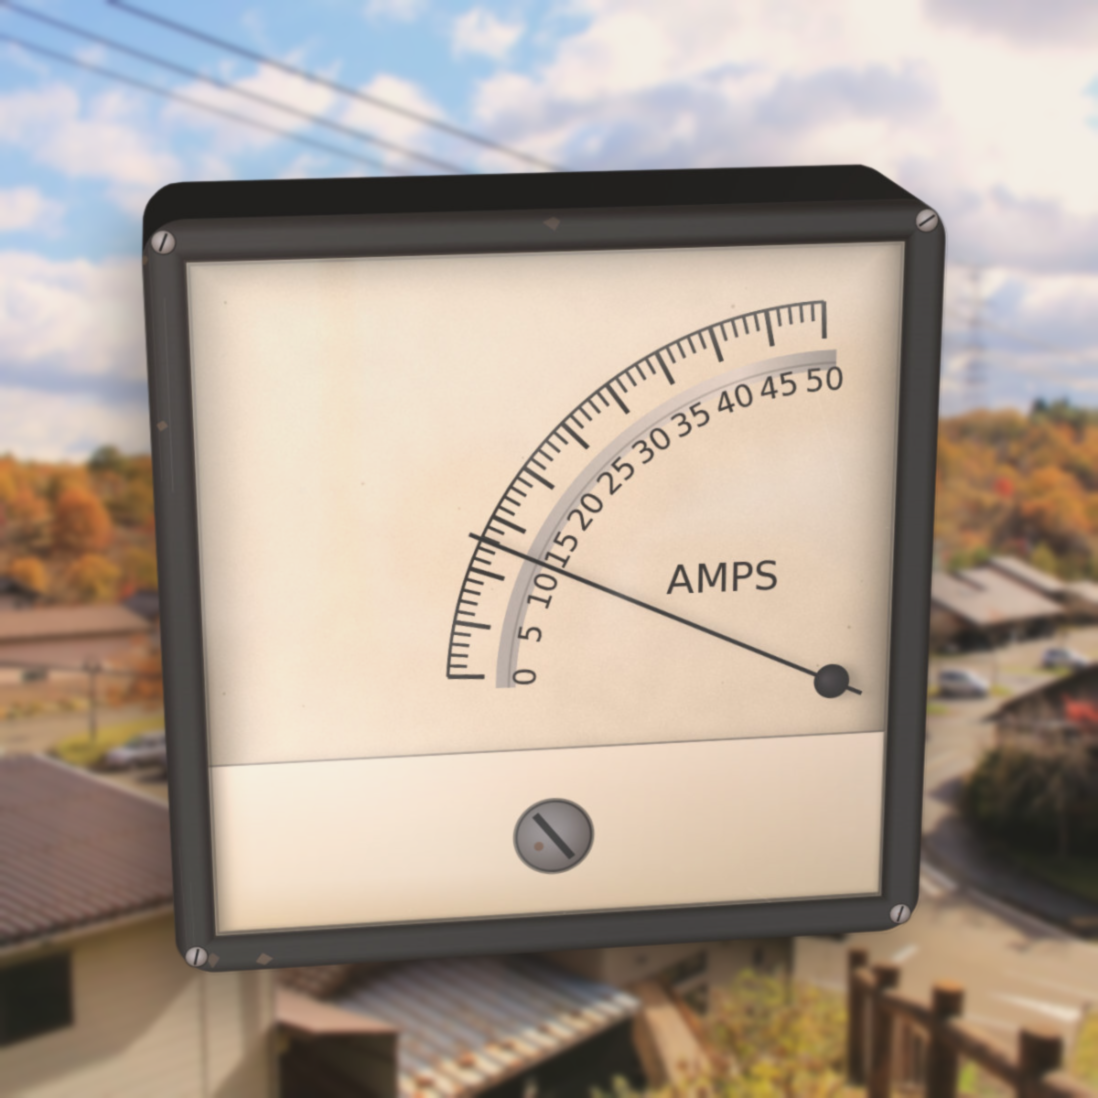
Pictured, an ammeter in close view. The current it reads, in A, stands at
13 A
